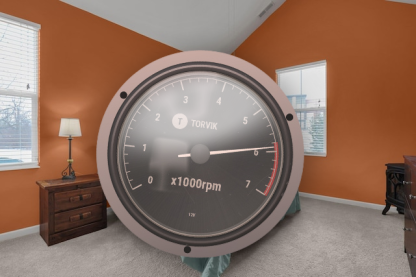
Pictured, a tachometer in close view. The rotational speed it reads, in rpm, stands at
5900 rpm
